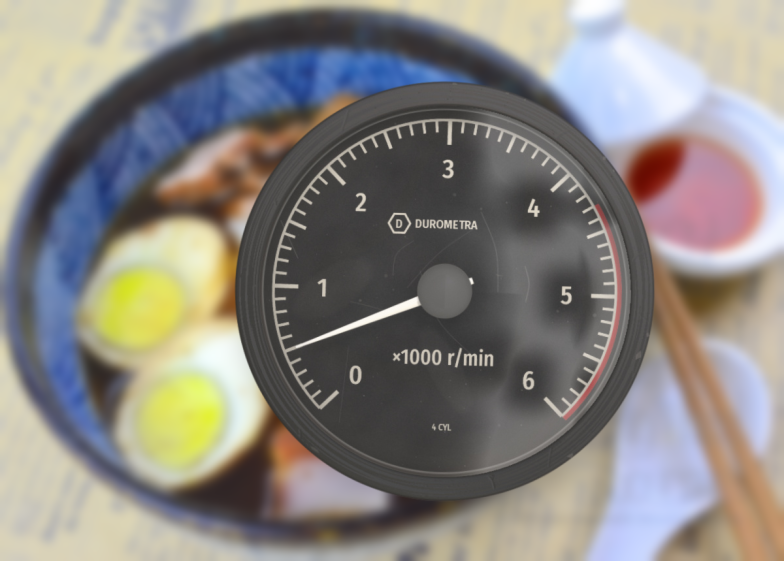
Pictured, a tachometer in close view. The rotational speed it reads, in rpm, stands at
500 rpm
